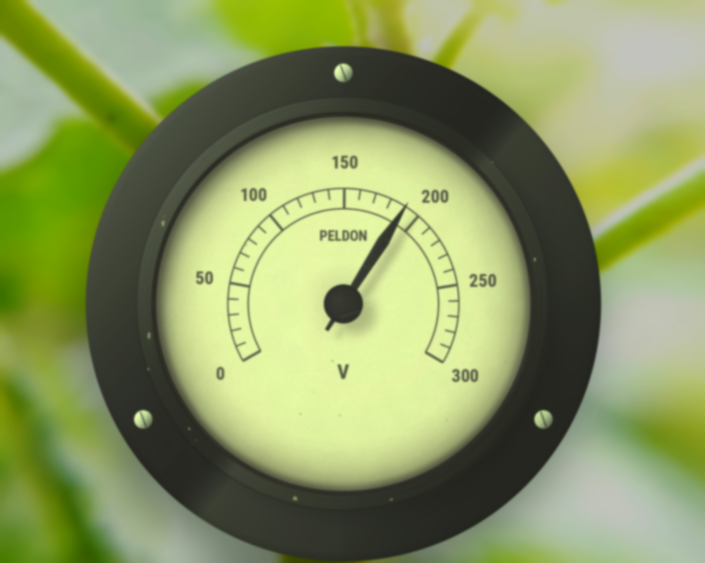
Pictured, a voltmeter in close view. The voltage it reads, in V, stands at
190 V
